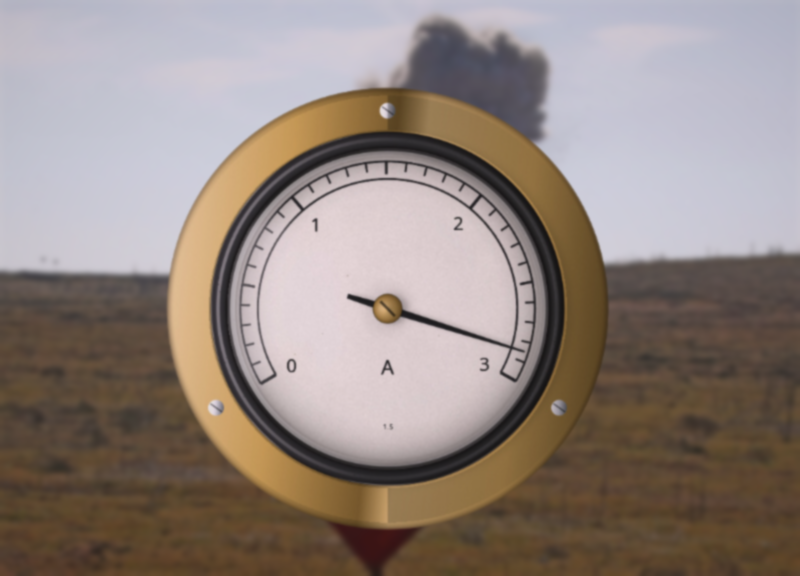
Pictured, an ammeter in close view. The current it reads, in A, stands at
2.85 A
